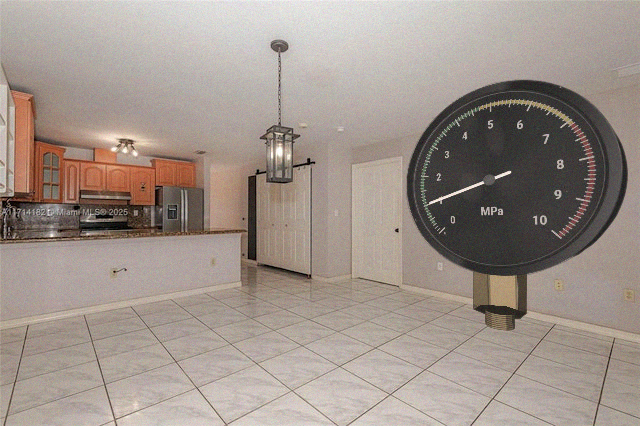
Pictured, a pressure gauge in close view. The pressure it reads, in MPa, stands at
1 MPa
